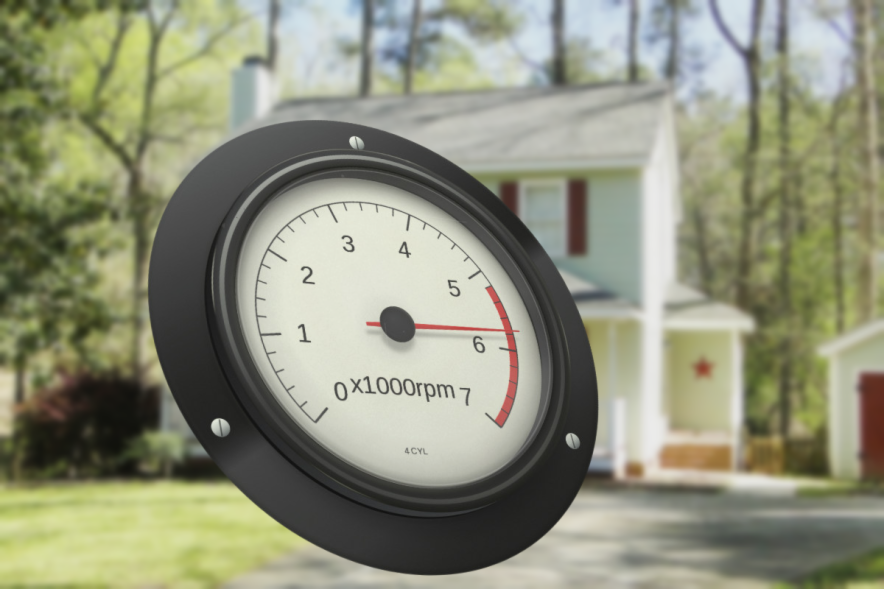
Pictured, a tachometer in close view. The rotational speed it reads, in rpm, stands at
5800 rpm
